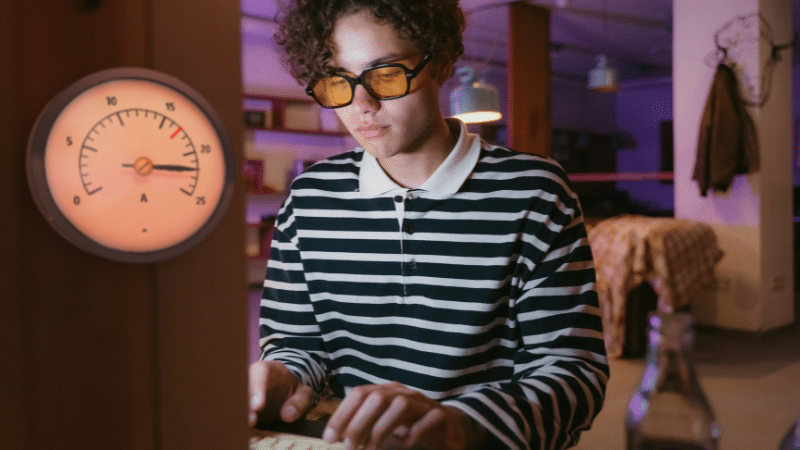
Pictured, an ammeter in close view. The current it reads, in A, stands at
22 A
